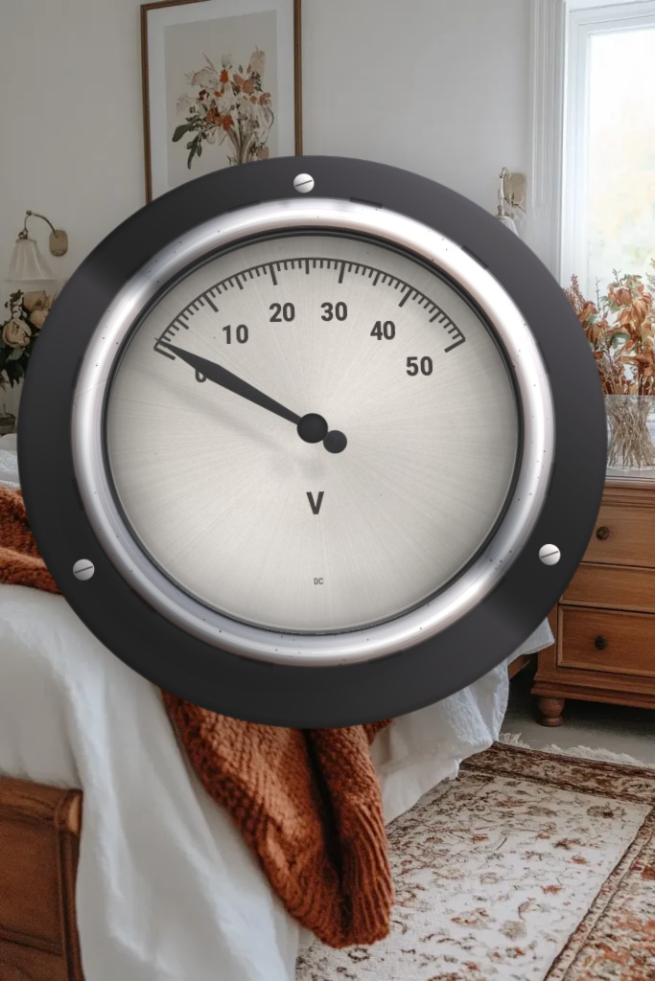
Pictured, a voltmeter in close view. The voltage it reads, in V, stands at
1 V
